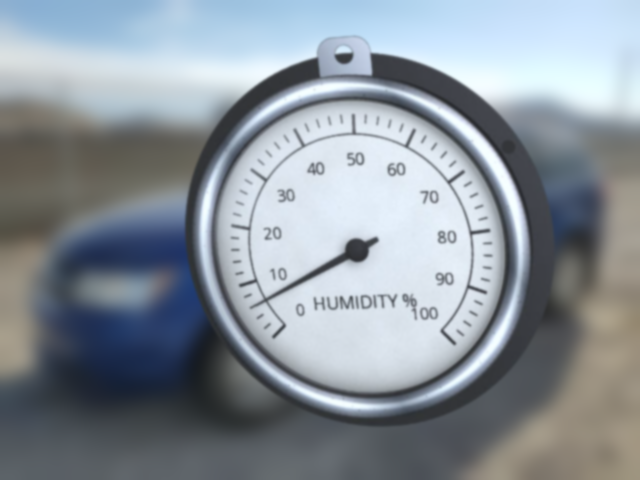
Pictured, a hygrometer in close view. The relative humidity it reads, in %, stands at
6 %
